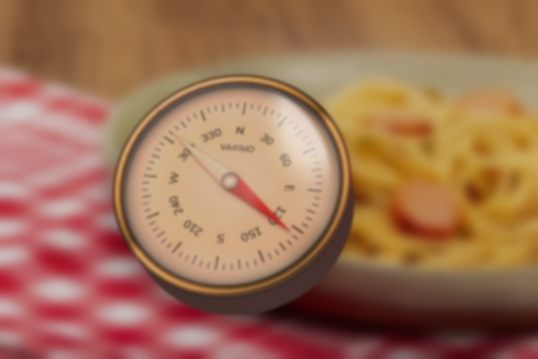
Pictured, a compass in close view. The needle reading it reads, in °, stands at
125 °
